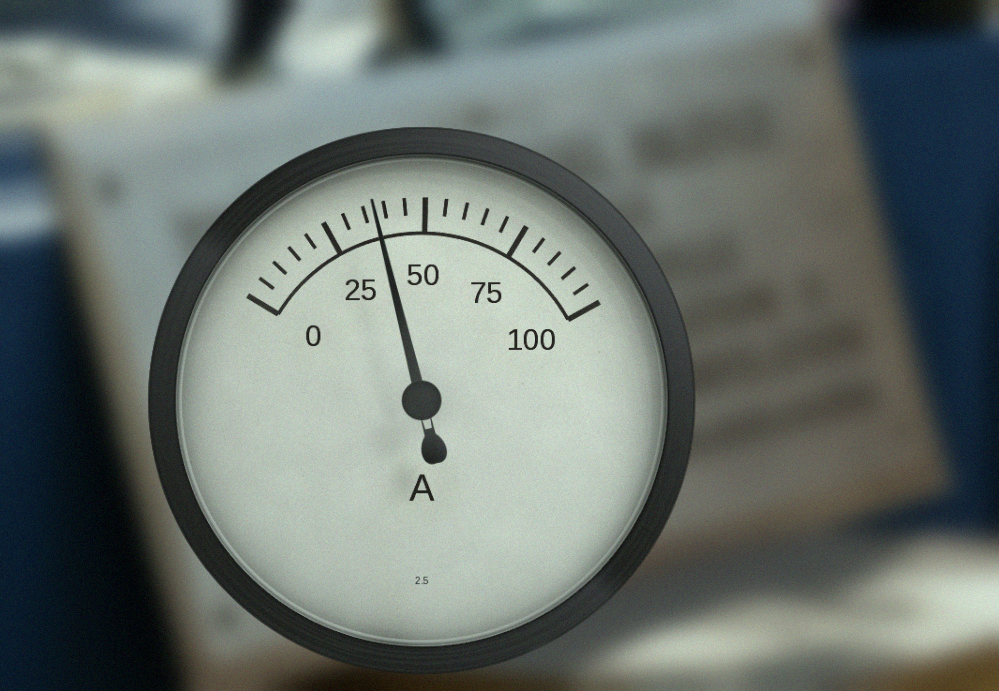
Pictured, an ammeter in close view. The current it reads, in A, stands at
37.5 A
